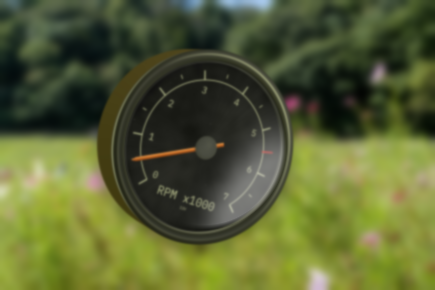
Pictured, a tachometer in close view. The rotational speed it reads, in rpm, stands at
500 rpm
